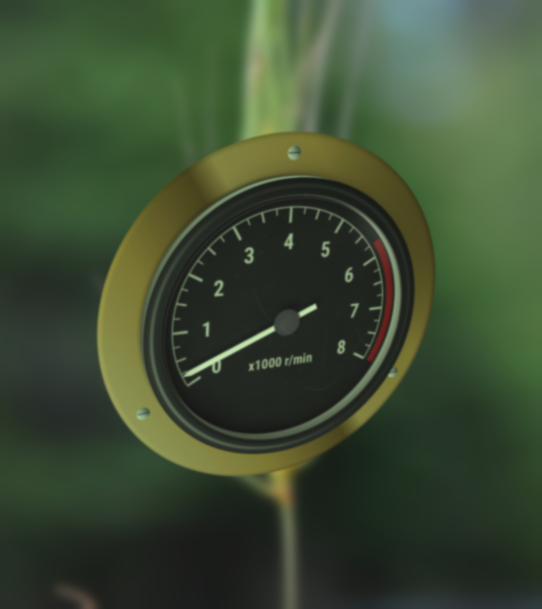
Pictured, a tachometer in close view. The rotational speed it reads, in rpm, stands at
250 rpm
